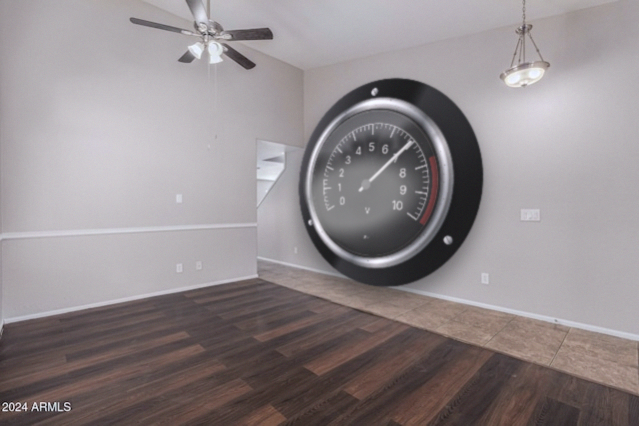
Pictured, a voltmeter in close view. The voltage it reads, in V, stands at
7 V
